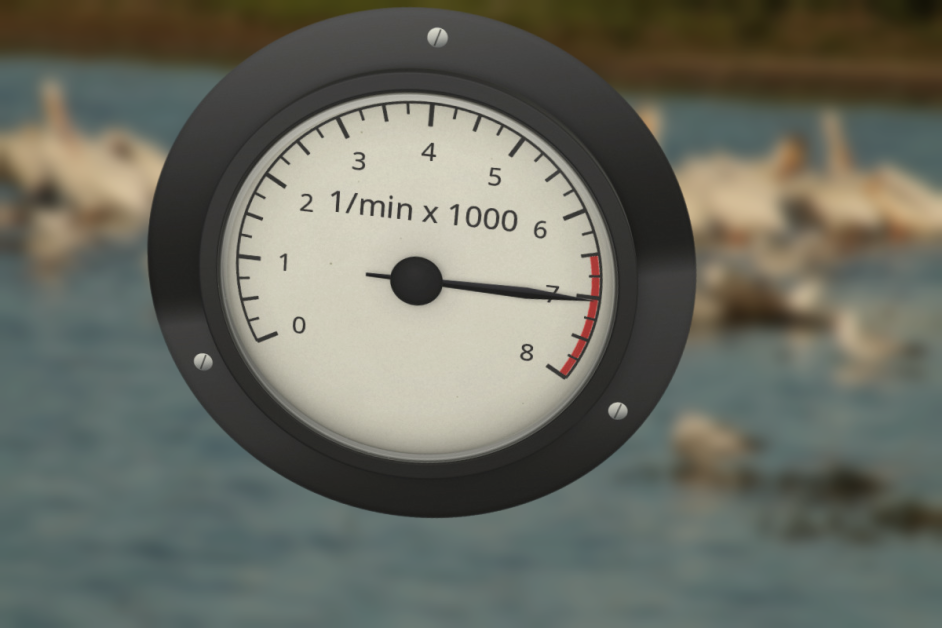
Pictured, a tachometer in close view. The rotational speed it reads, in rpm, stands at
7000 rpm
